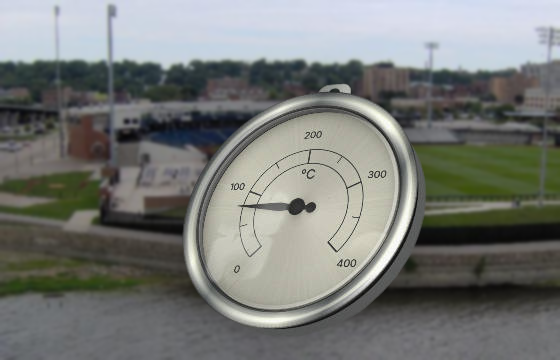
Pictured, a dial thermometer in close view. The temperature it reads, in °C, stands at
75 °C
